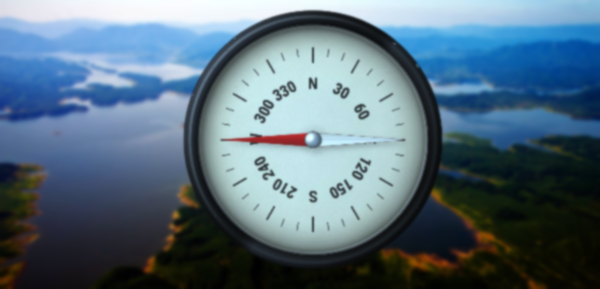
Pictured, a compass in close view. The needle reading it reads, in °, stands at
270 °
